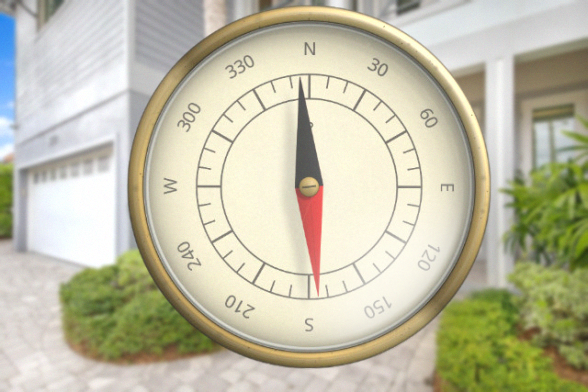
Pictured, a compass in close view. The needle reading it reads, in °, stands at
175 °
